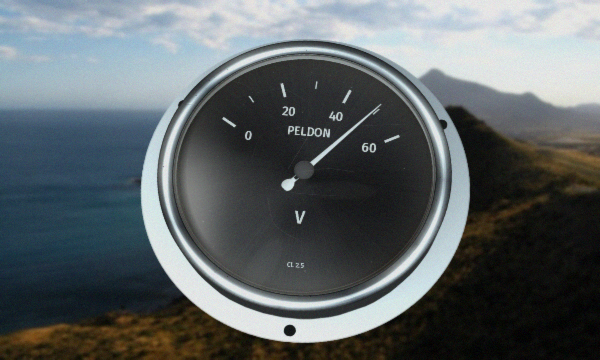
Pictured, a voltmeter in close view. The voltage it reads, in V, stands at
50 V
